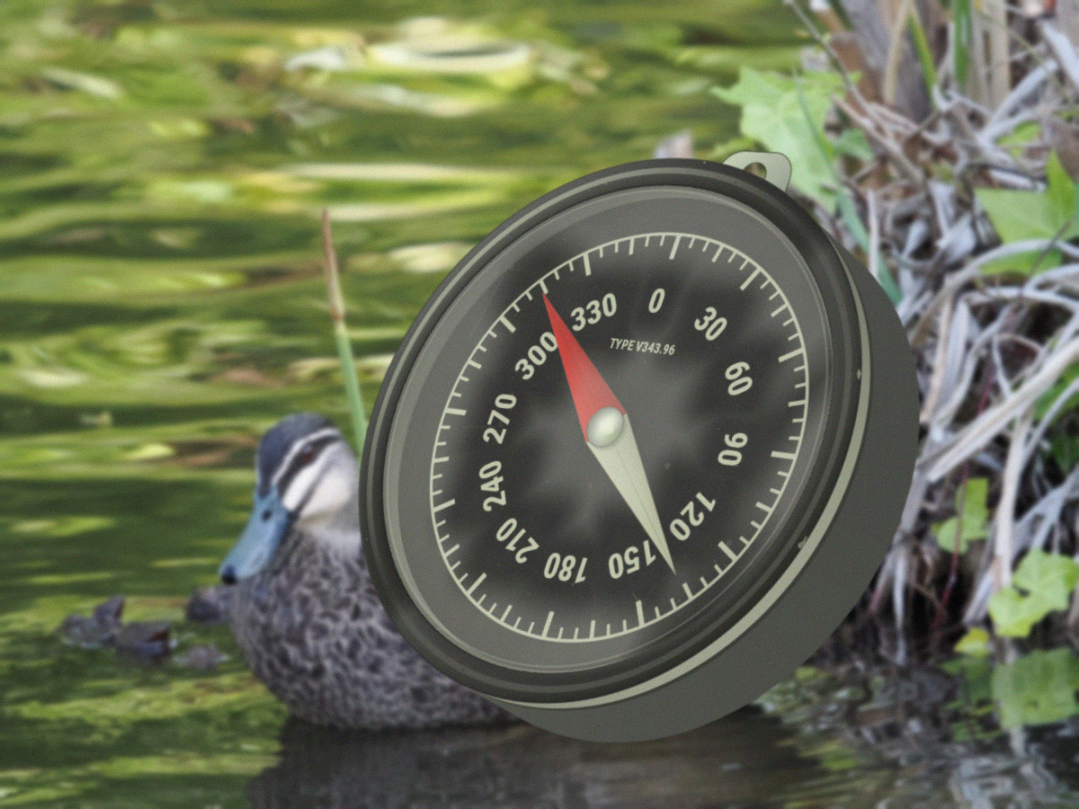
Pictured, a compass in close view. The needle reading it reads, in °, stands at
315 °
